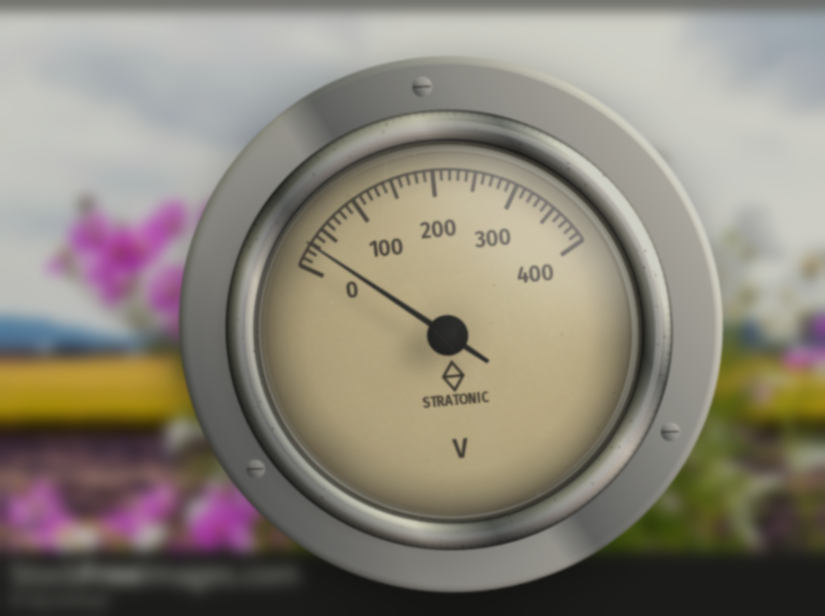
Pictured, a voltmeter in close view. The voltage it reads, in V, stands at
30 V
